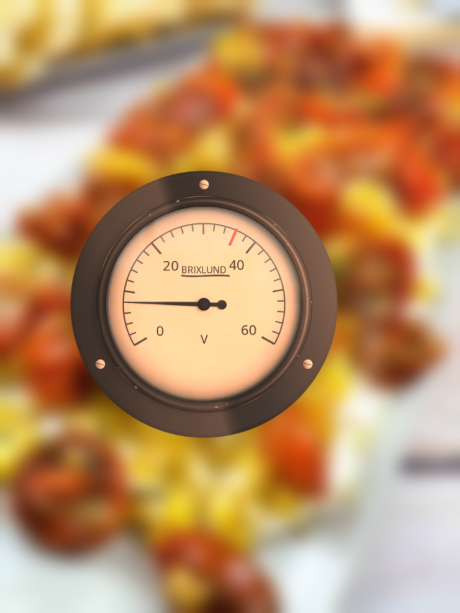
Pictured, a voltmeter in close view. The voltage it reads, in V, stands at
8 V
